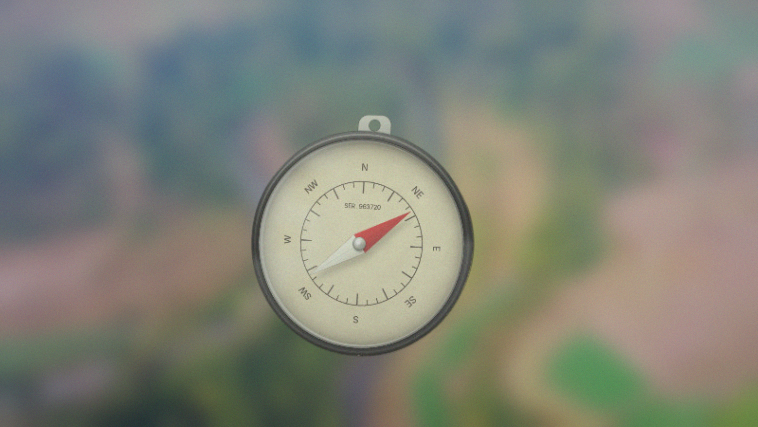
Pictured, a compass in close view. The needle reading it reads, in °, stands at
55 °
